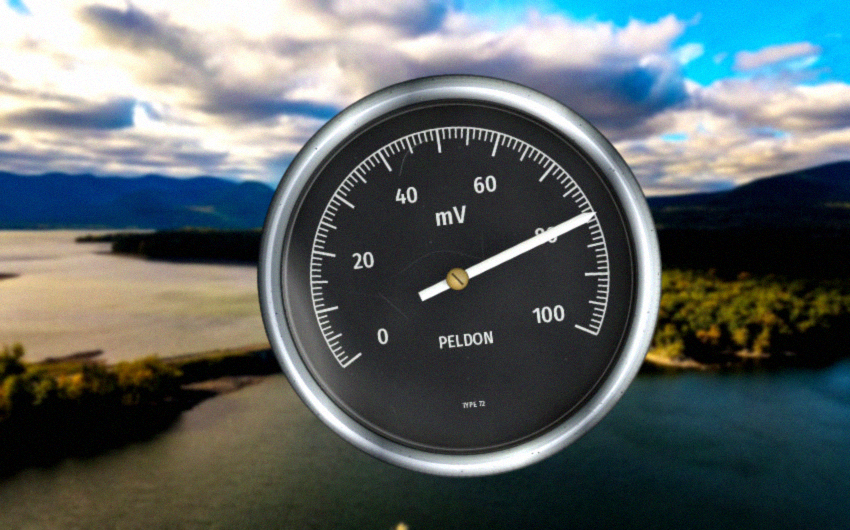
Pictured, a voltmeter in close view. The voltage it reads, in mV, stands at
80 mV
